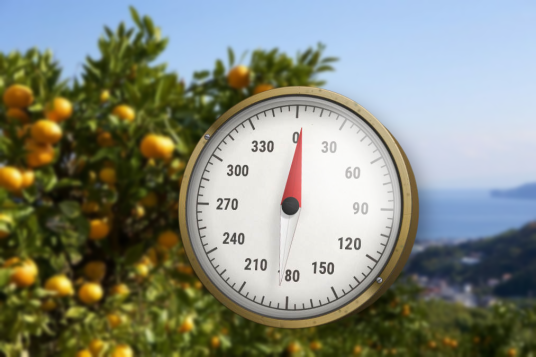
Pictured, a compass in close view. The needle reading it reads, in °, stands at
5 °
